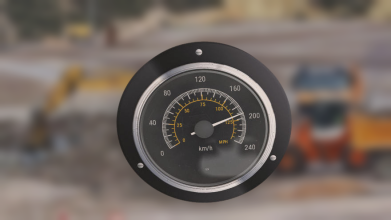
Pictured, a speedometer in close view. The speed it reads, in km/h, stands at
190 km/h
